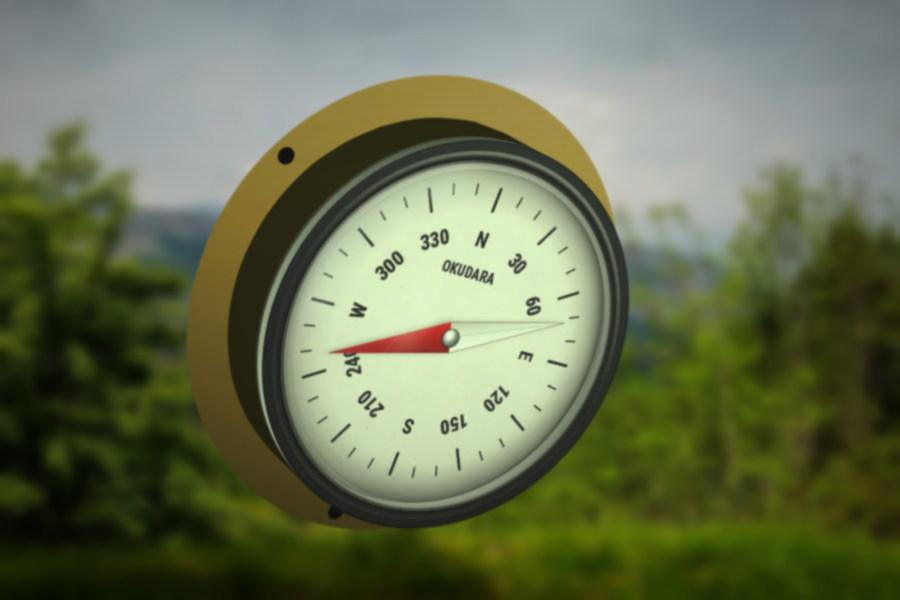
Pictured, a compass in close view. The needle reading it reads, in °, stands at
250 °
